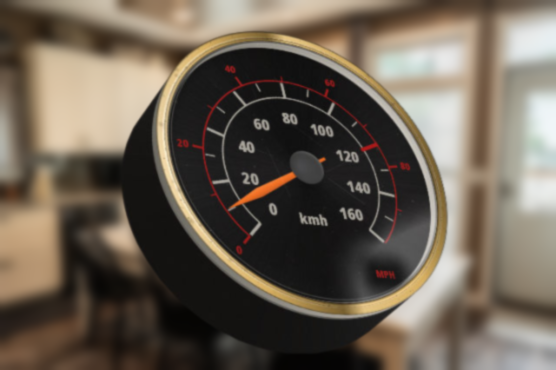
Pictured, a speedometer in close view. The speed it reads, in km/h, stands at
10 km/h
